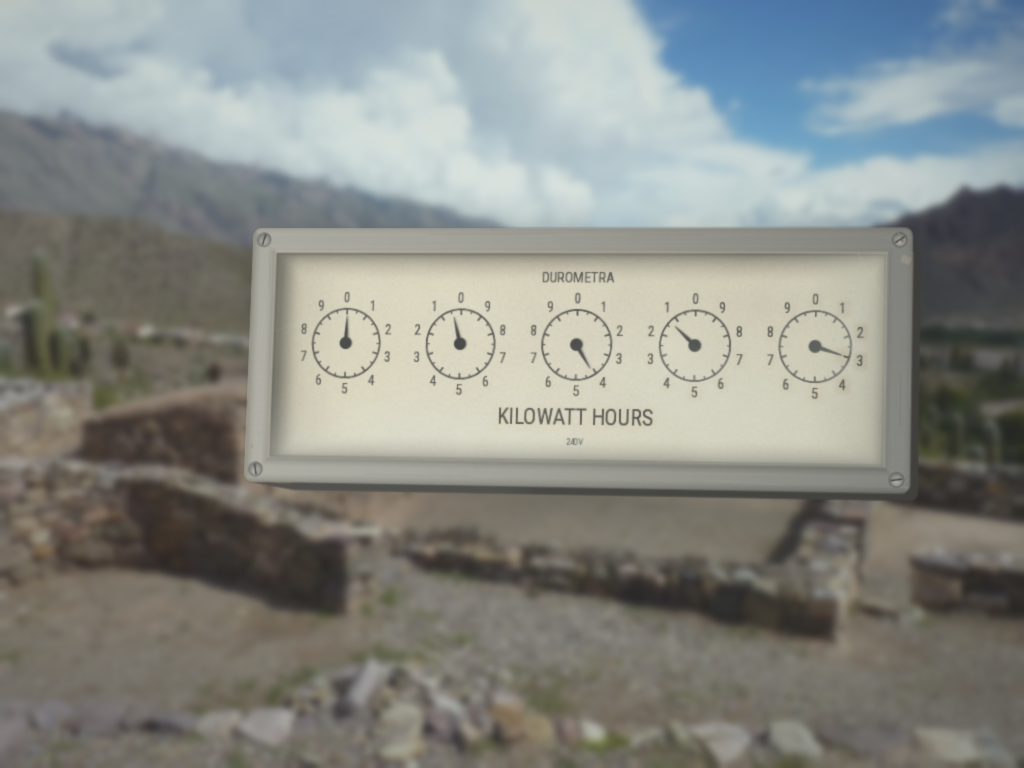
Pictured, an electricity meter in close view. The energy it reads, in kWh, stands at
413 kWh
